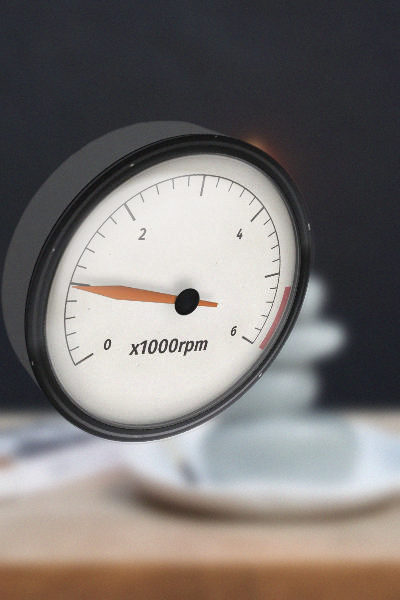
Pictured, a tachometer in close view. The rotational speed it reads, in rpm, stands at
1000 rpm
